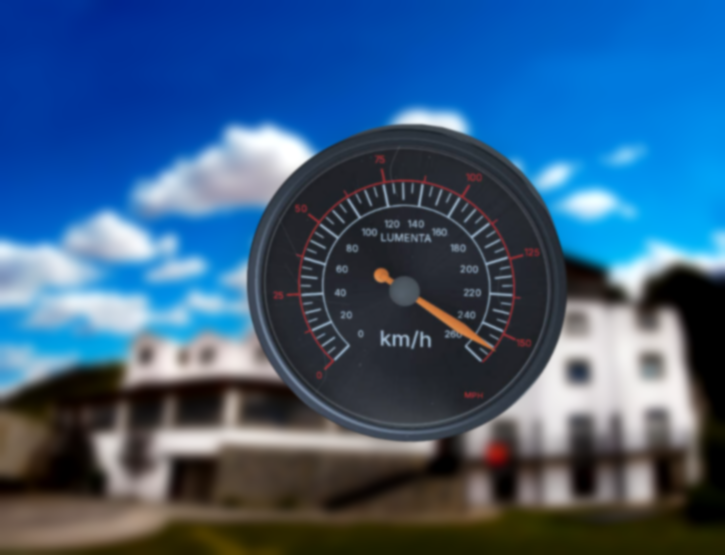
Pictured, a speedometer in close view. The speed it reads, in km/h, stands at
250 km/h
